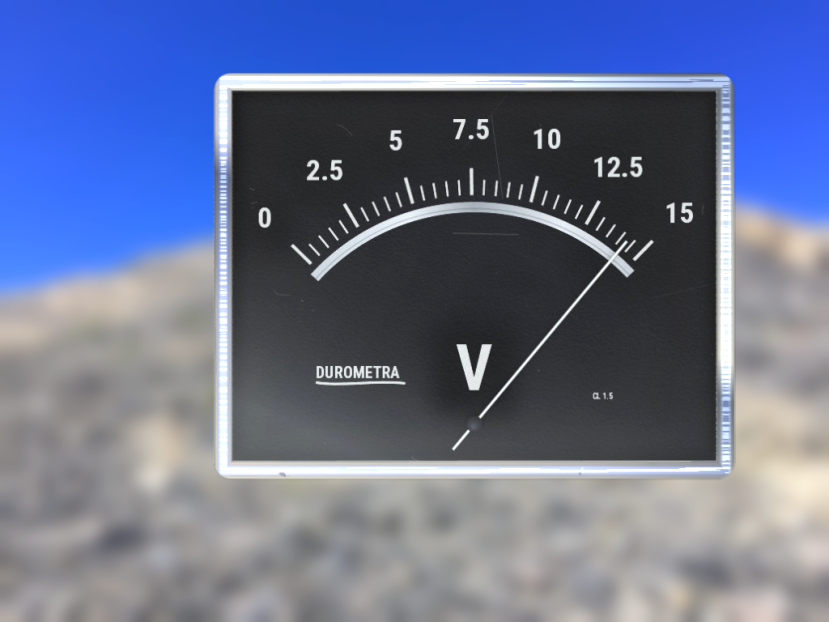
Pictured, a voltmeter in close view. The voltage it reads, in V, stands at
14.25 V
